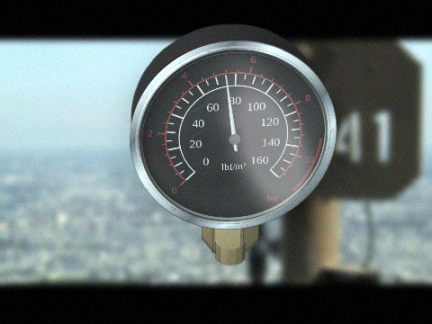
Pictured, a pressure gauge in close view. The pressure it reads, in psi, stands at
75 psi
